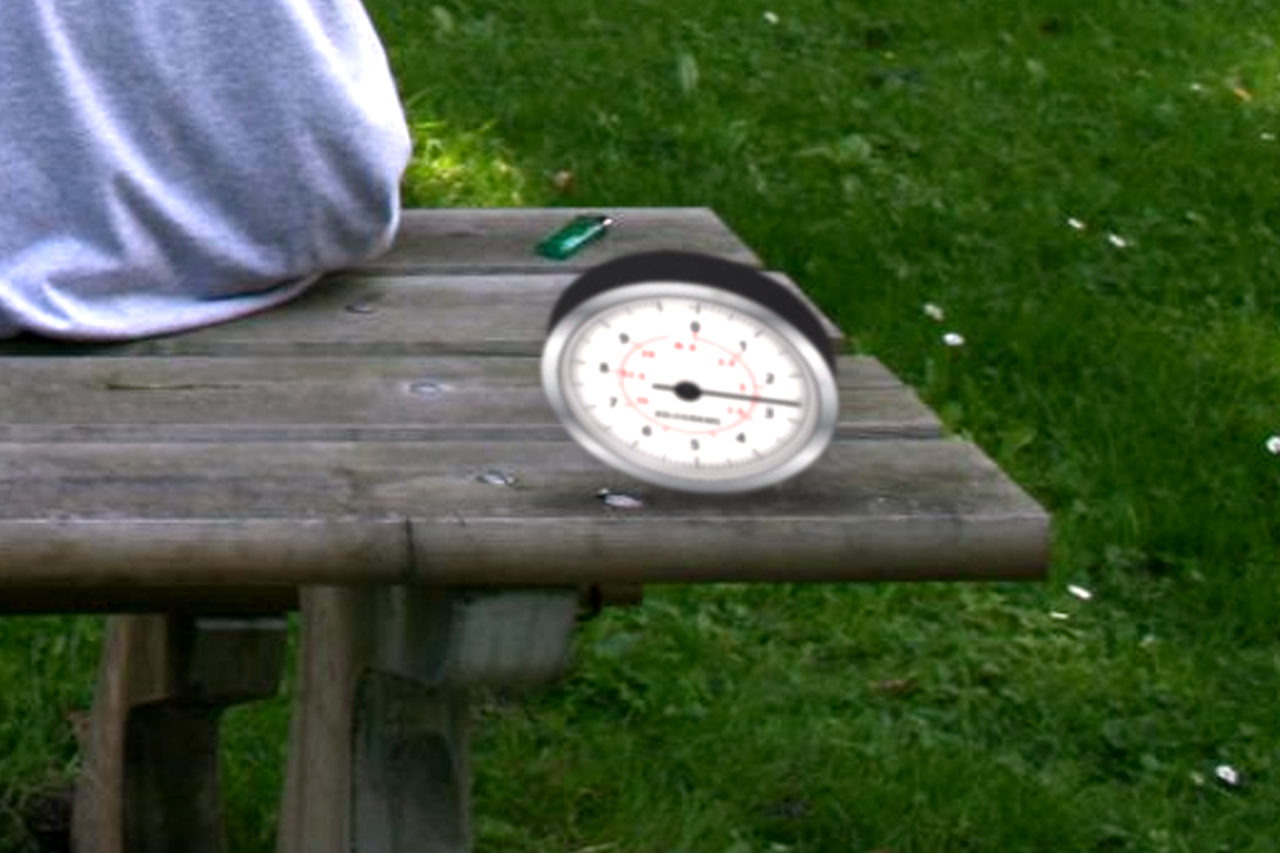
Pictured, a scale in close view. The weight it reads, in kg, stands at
2.5 kg
